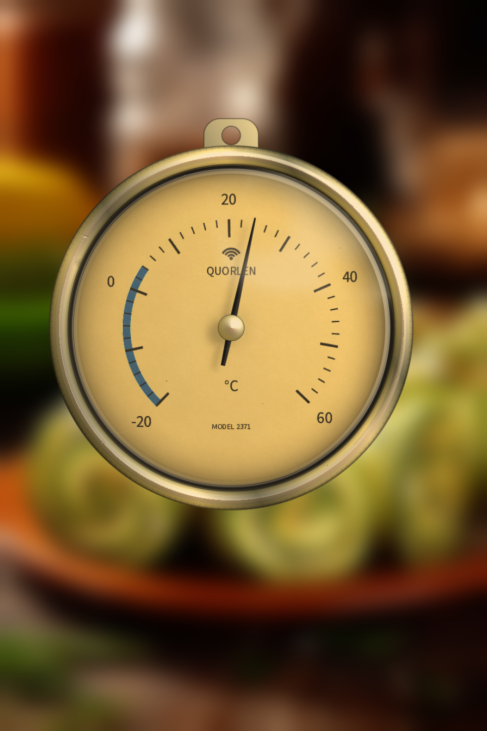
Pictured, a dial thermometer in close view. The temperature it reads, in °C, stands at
24 °C
